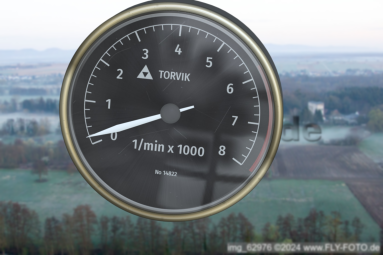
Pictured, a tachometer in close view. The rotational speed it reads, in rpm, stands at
200 rpm
